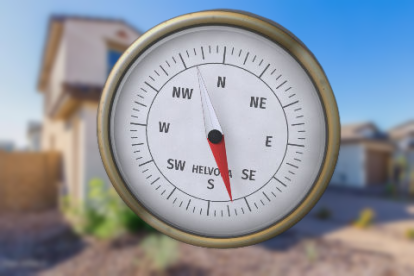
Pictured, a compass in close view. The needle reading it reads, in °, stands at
160 °
